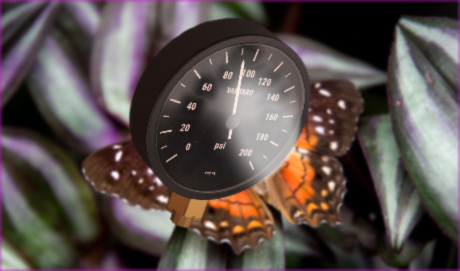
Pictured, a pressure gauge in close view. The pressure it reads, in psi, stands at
90 psi
